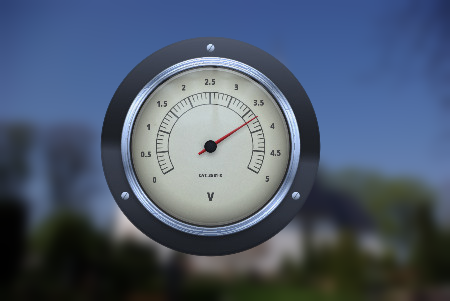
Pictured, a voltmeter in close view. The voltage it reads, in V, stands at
3.7 V
